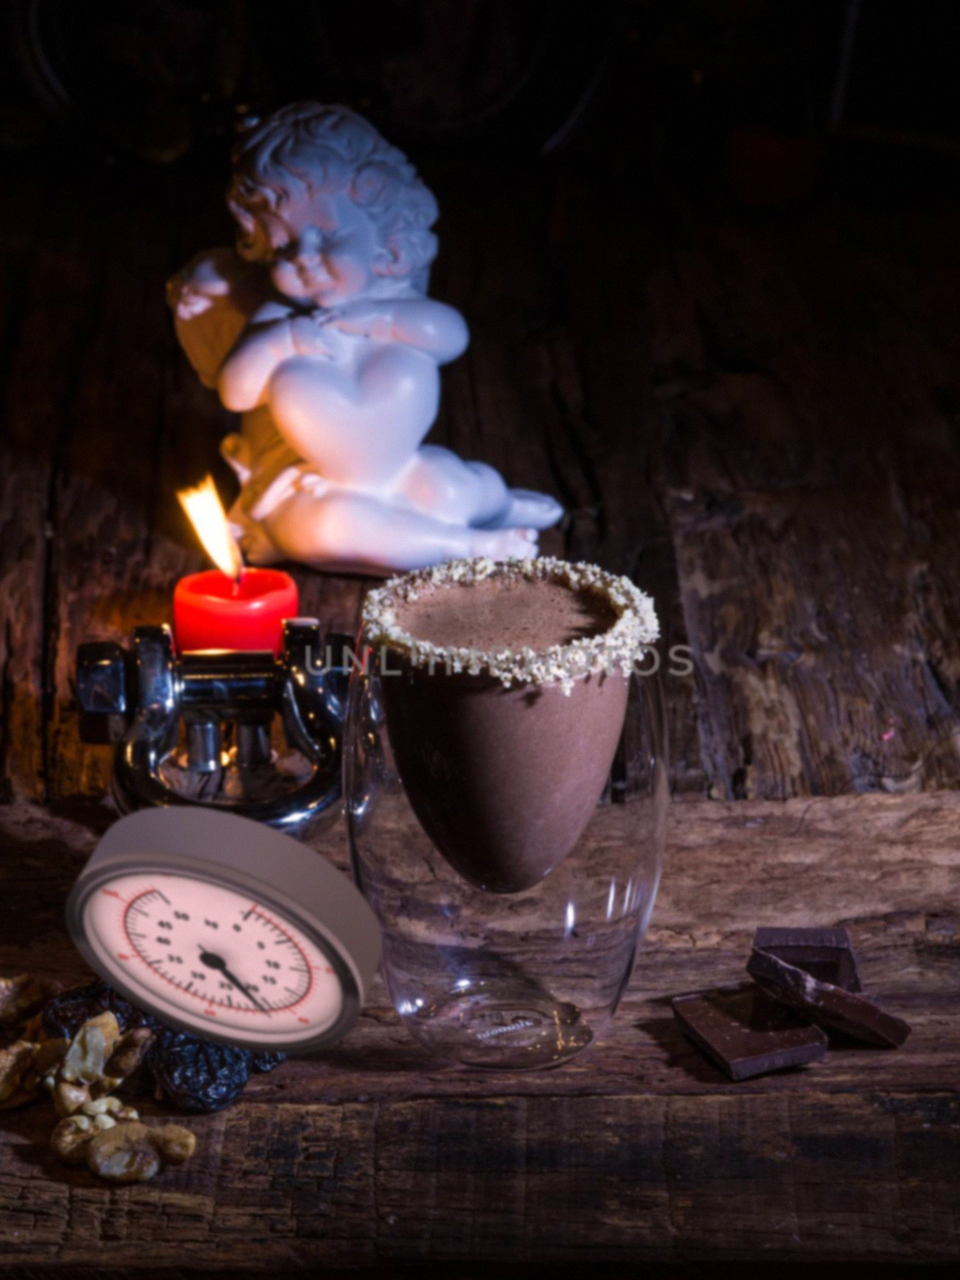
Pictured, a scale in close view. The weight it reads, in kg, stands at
20 kg
